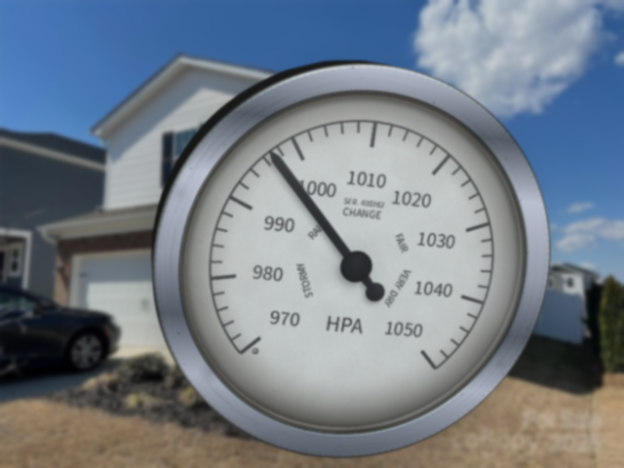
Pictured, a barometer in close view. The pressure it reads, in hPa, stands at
997 hPa
